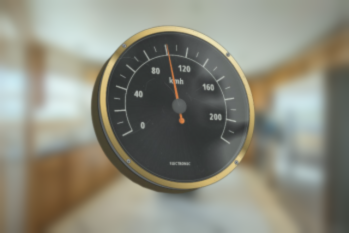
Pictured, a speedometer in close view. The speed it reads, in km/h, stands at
100 km/h
